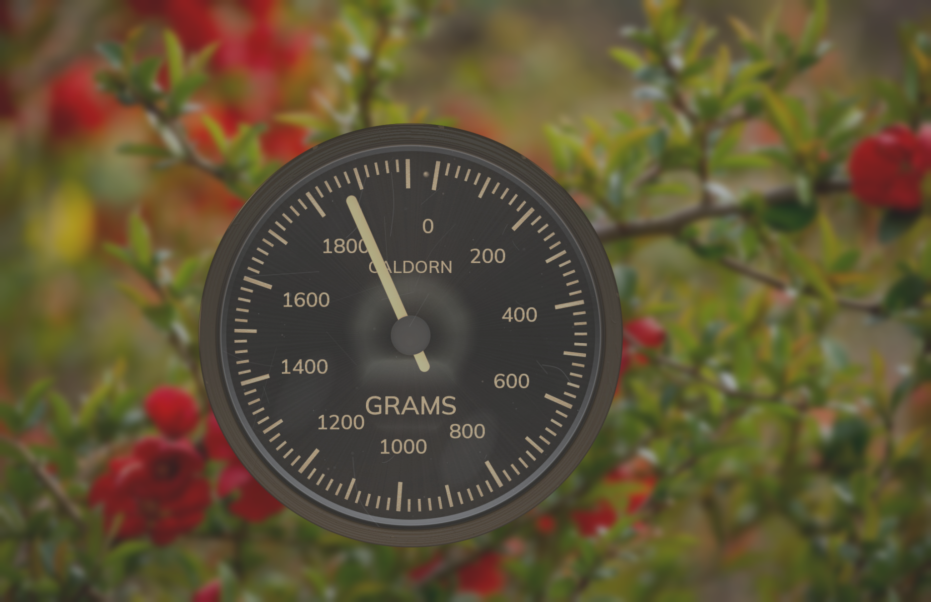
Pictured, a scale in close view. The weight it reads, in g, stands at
1870 g
